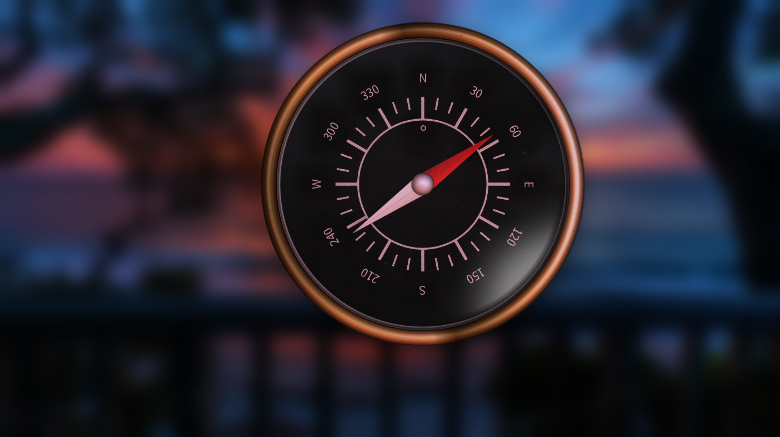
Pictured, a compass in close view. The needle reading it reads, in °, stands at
55 °
